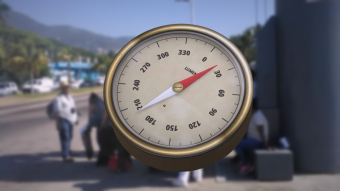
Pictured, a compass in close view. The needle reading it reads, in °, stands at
20 °
